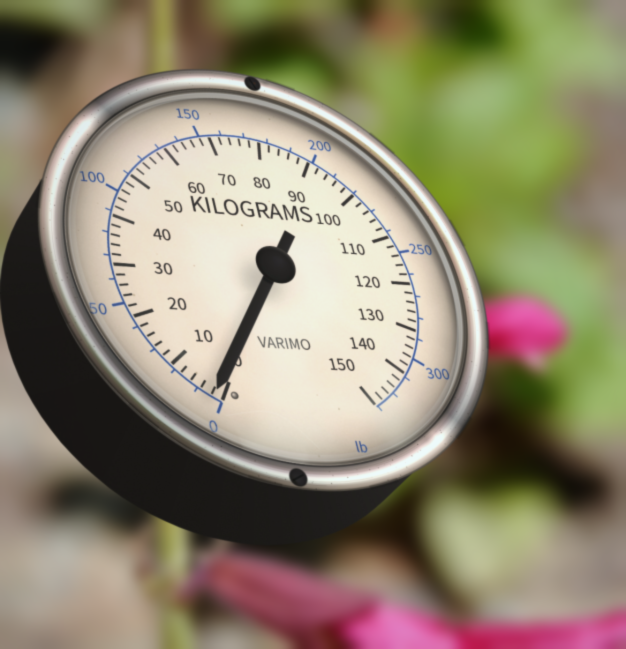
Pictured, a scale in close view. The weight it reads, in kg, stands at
2 kg
